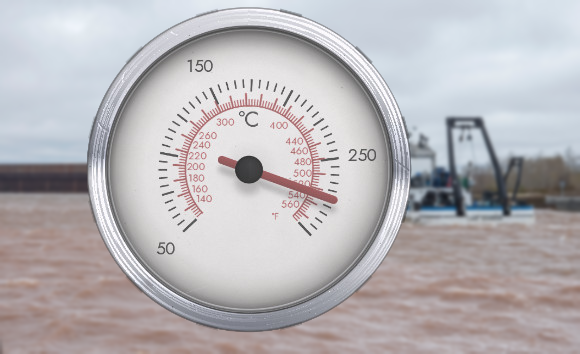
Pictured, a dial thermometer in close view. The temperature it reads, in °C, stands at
275 °C
